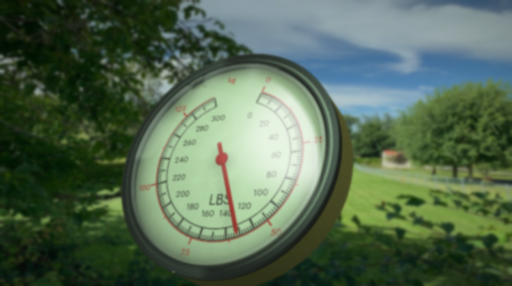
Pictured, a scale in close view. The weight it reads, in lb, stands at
130 lb
